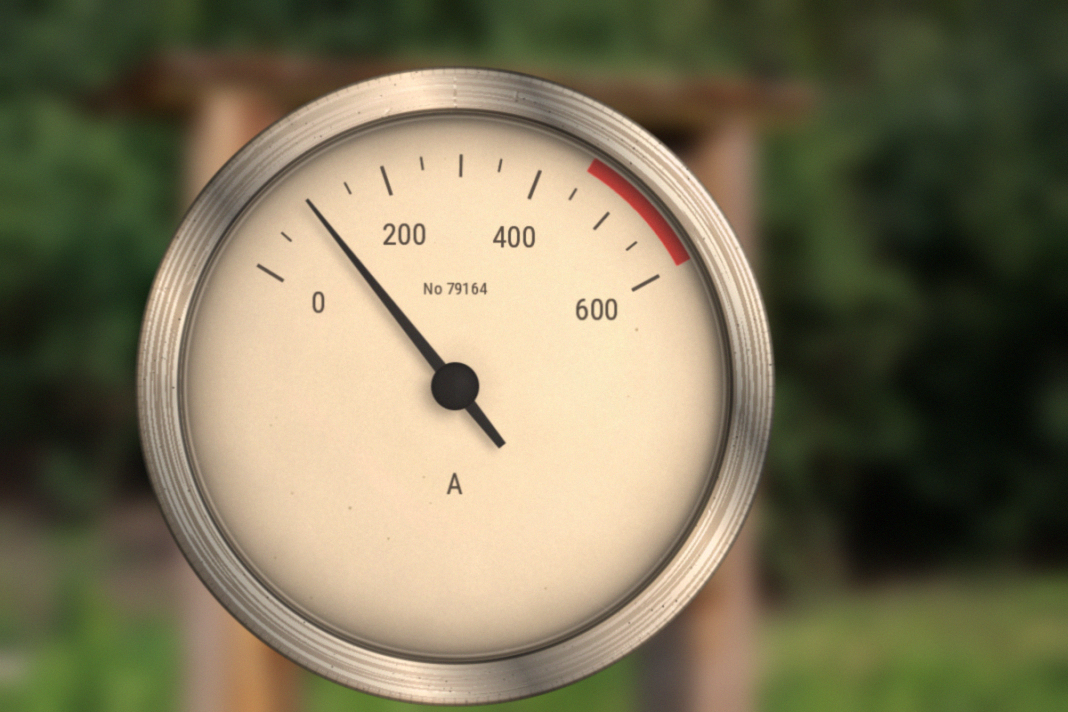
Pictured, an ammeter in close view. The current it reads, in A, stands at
100 A
